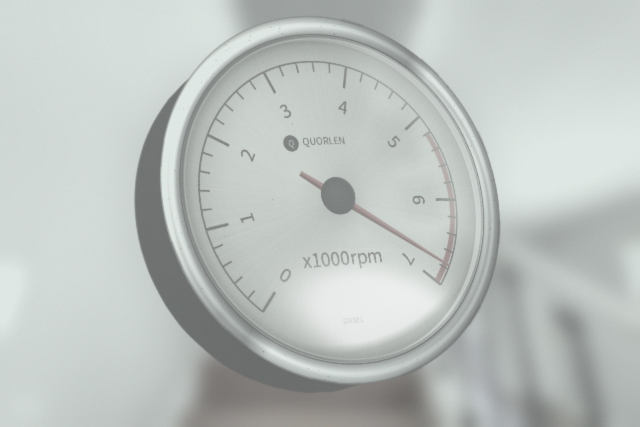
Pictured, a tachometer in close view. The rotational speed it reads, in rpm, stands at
6800 rpm
